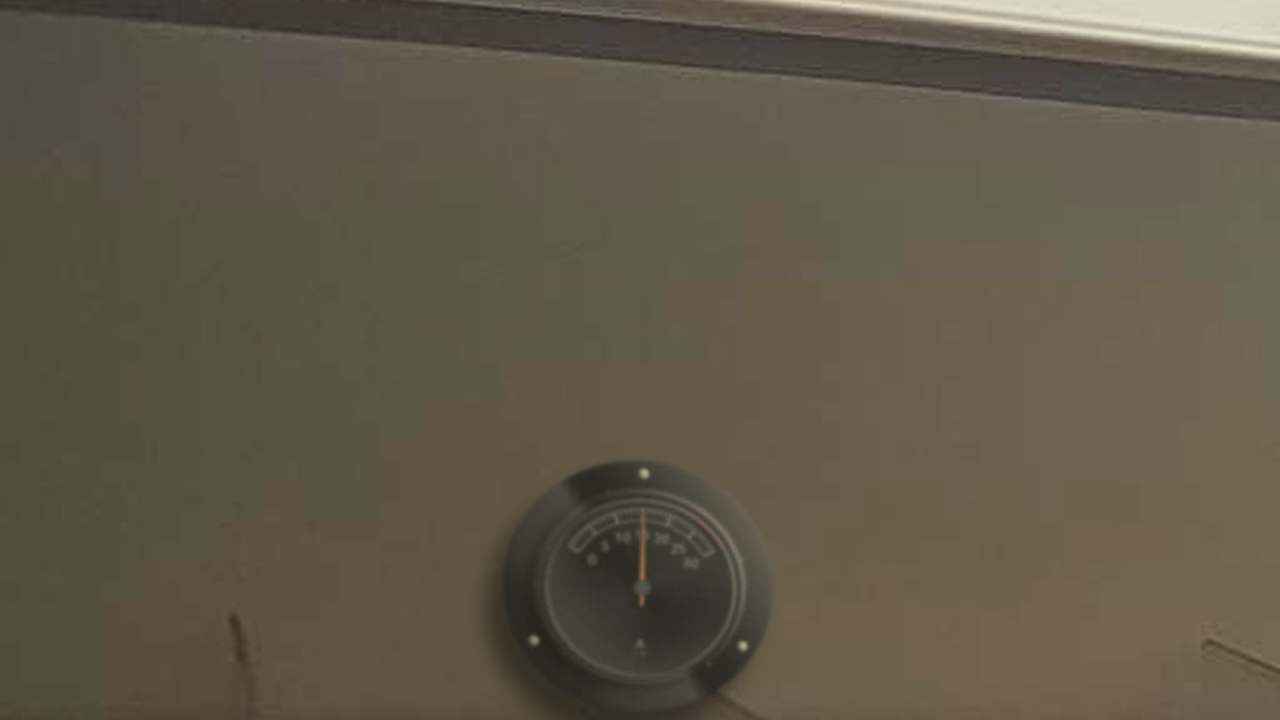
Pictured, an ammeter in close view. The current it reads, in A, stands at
15 A
